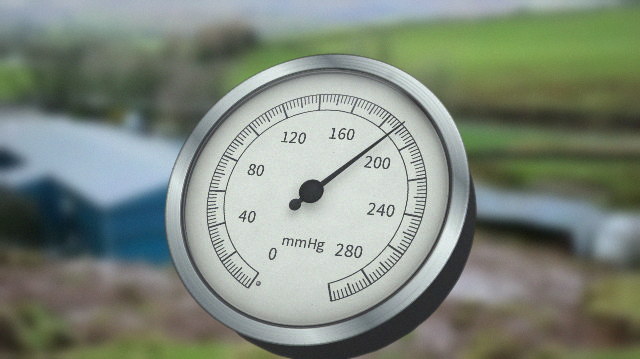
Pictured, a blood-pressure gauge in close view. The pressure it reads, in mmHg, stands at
190 mmHg
